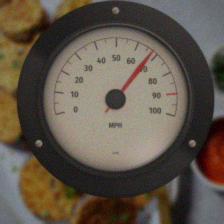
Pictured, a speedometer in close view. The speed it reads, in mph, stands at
67.5 mph
